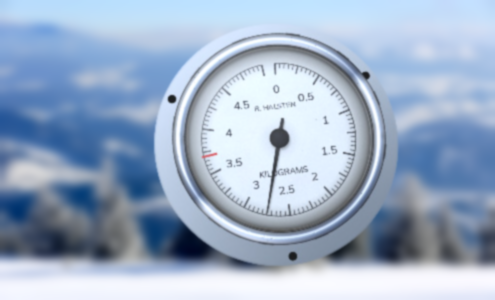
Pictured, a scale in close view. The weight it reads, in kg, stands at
2.75 kg
